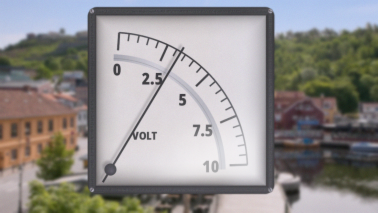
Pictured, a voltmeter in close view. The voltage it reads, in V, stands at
3.25 V
